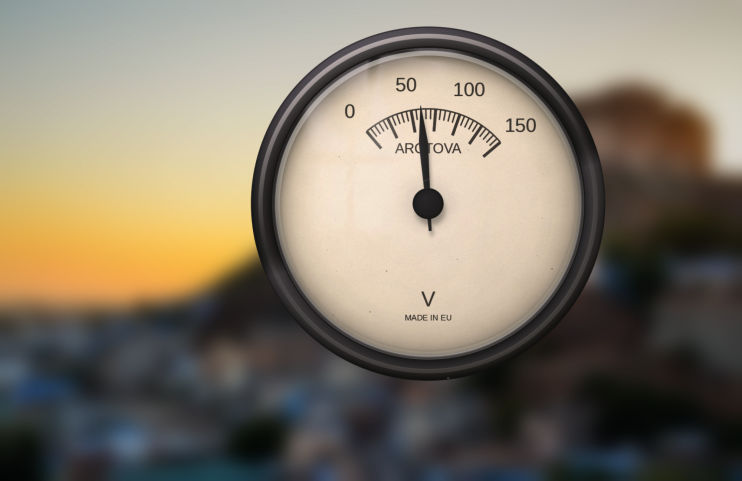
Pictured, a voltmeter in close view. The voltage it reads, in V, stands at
60 V
